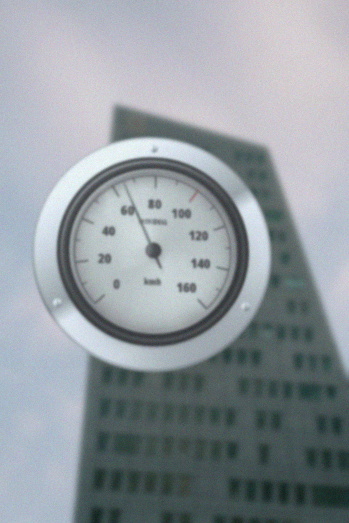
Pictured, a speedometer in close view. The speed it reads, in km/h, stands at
65 km/h
